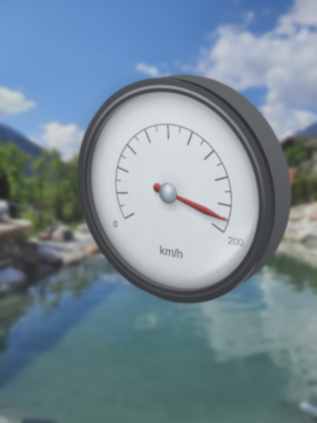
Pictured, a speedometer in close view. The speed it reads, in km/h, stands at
190 km/h
